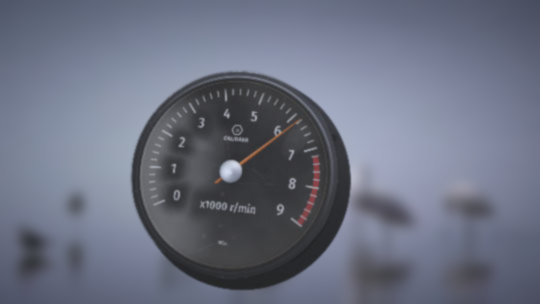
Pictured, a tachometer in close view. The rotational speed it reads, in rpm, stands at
6200 rpm
